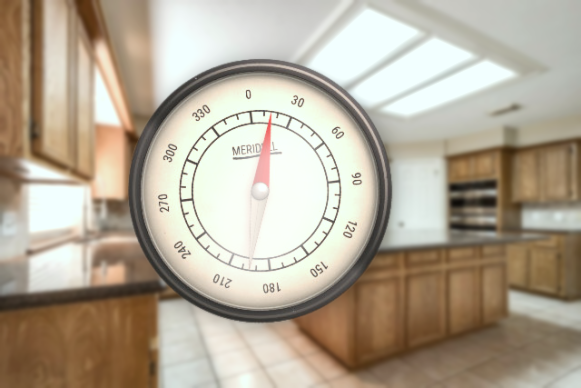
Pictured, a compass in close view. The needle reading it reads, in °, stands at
15 °
